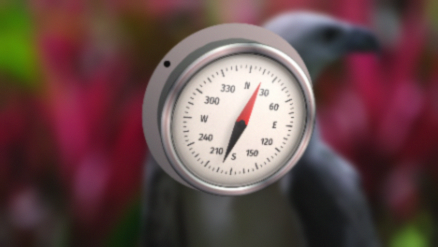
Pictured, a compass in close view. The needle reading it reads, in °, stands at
15 °
